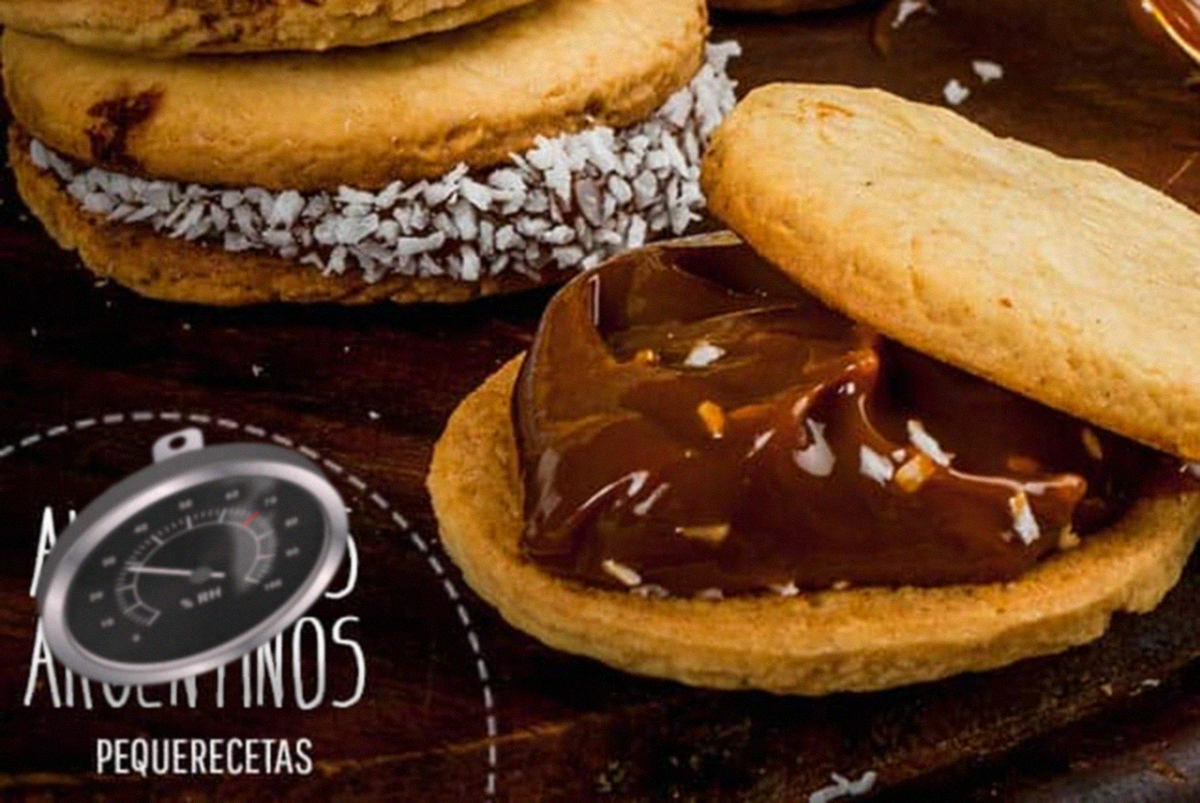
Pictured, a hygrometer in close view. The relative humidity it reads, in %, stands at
30 %
